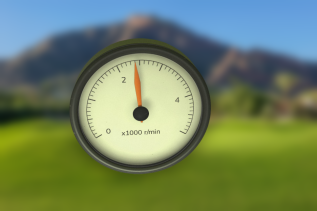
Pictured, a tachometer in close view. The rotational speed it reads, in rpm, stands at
2400 rpm
